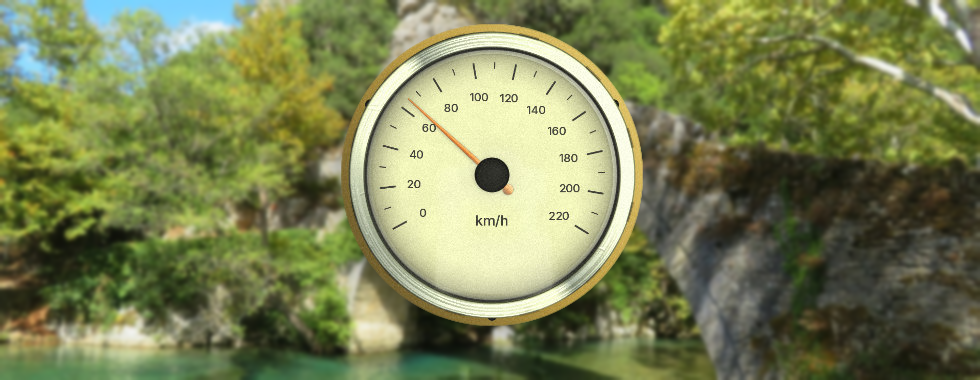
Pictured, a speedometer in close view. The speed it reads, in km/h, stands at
65 km/h
